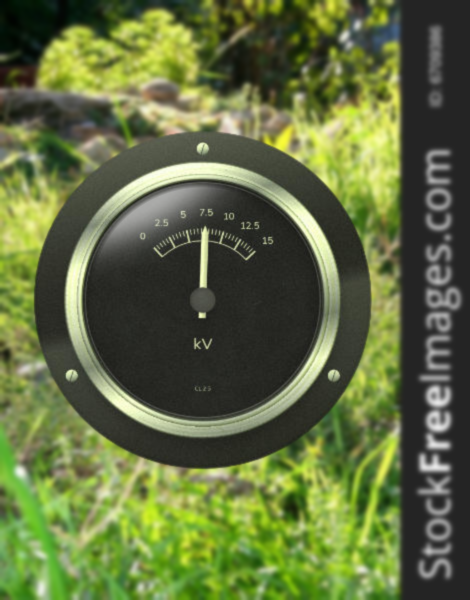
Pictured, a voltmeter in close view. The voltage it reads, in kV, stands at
7.5 kV
